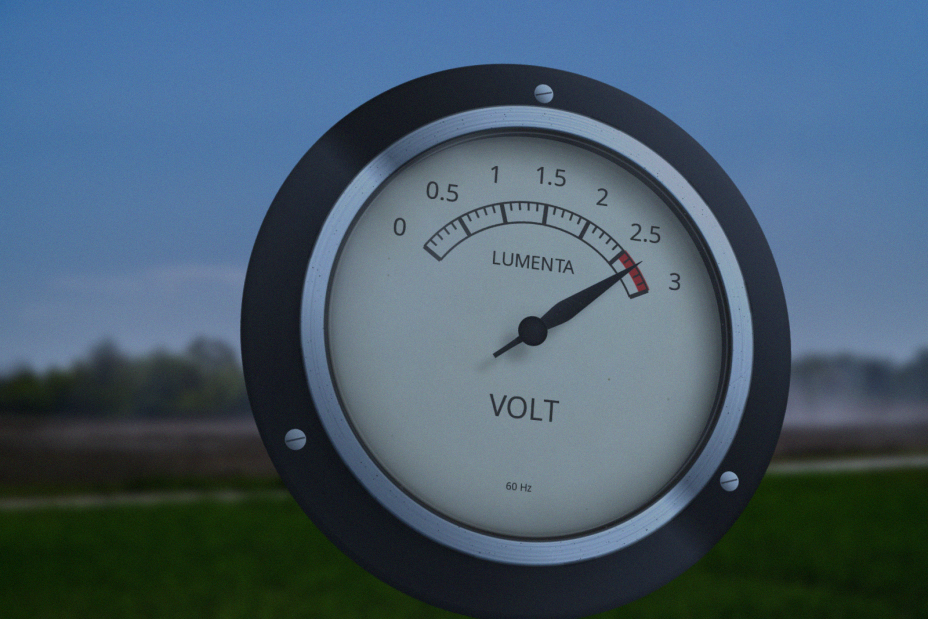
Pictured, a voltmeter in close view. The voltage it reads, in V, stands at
2.7 V
